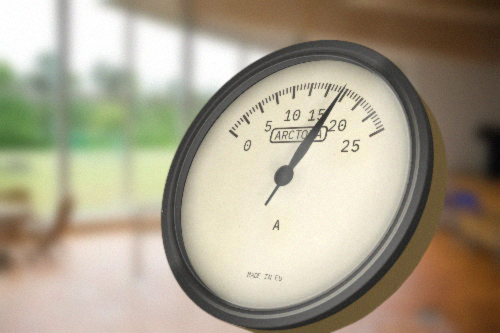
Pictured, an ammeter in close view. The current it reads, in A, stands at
17.5 A
